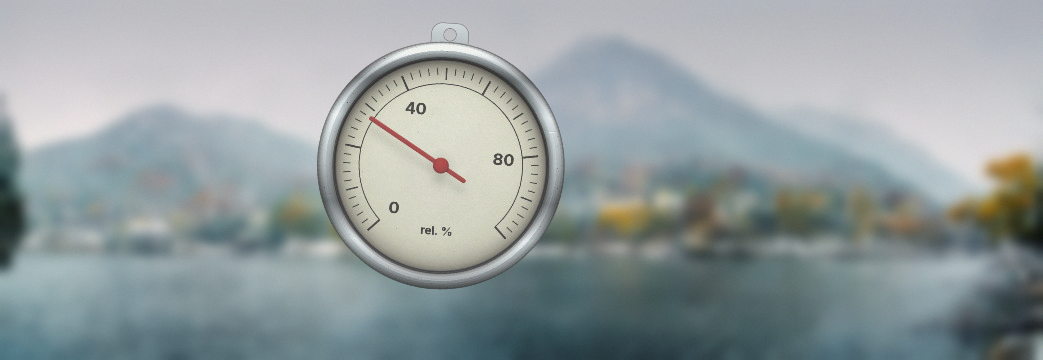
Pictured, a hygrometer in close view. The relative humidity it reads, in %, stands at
28 %
